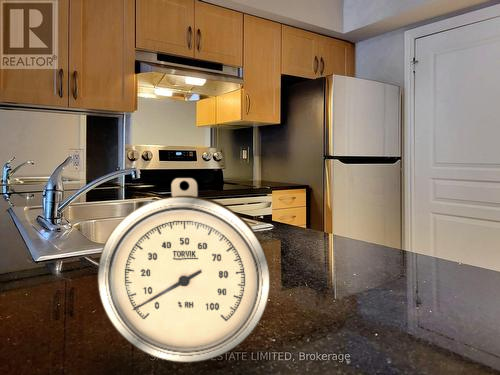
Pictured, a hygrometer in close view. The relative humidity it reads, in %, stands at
5 %
